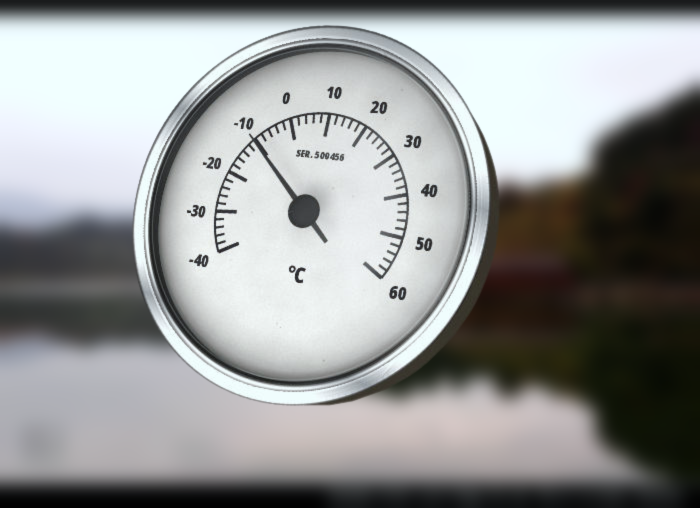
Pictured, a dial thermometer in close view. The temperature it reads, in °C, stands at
-10 °C
